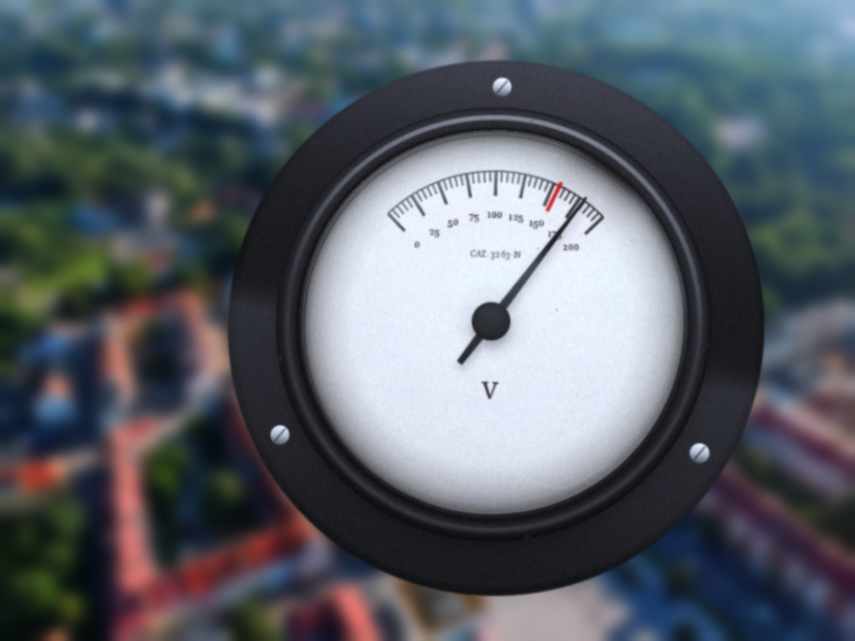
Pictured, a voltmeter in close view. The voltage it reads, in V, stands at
180 V
